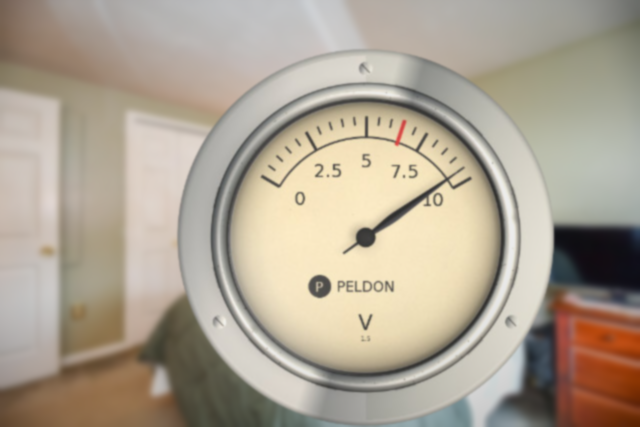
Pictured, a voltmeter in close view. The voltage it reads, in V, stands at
9.5 V
